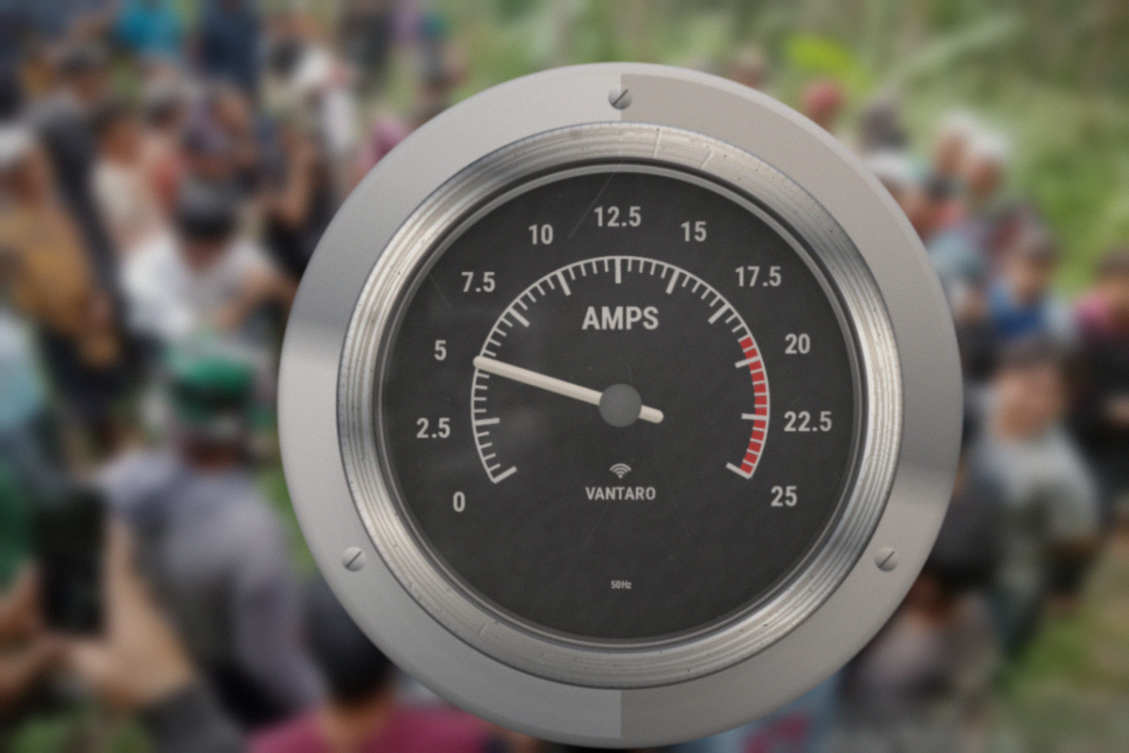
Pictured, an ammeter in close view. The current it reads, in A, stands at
5 A
